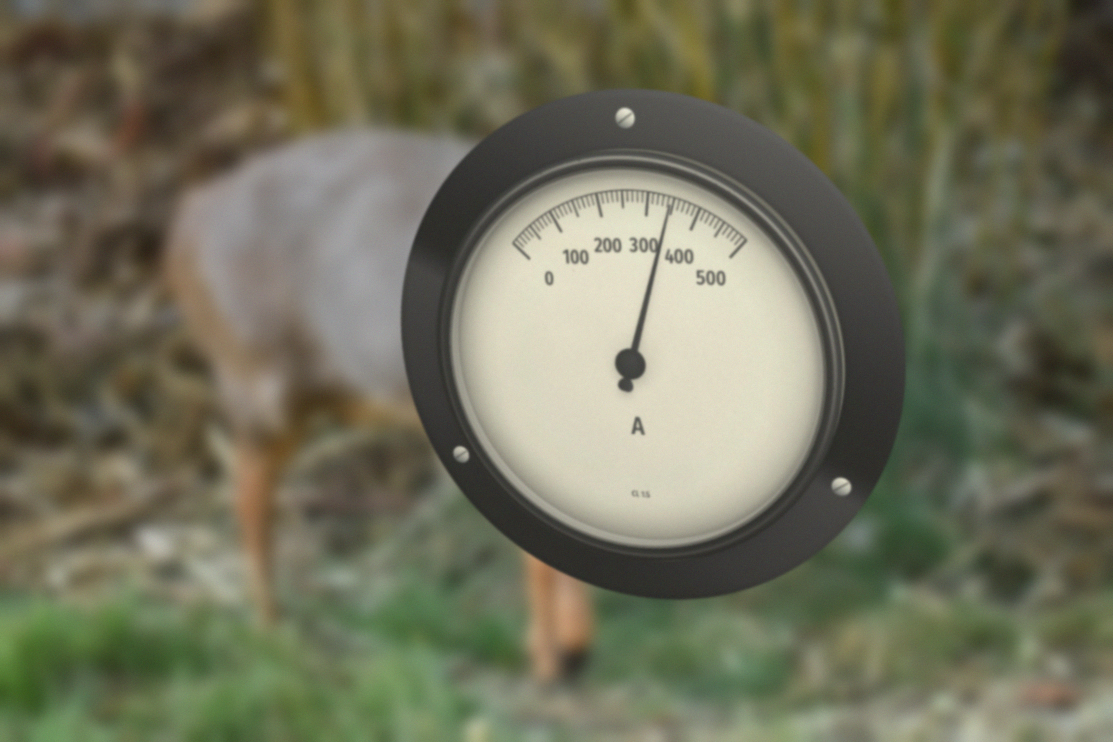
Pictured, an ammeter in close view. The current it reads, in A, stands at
350 A
